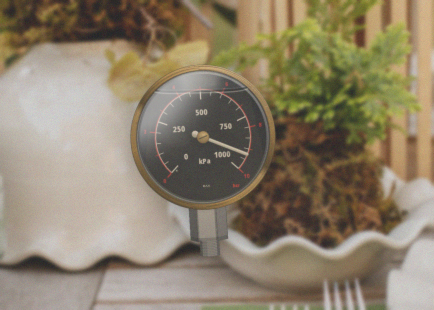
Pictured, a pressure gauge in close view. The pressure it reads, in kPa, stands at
925 kPa
